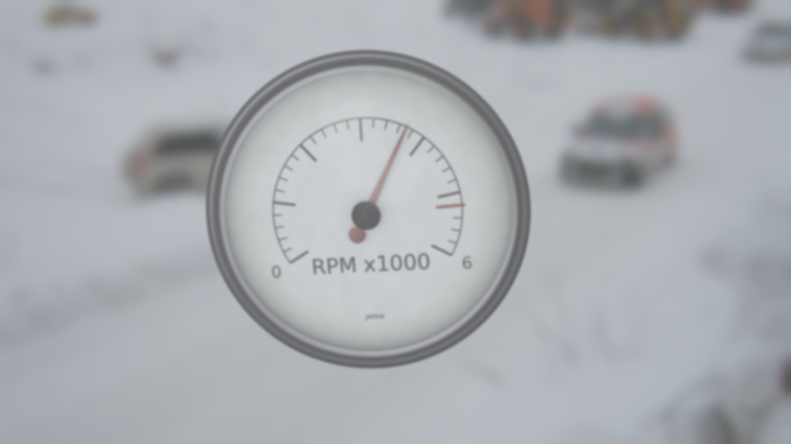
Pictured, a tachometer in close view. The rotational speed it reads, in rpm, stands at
3700 rpm
